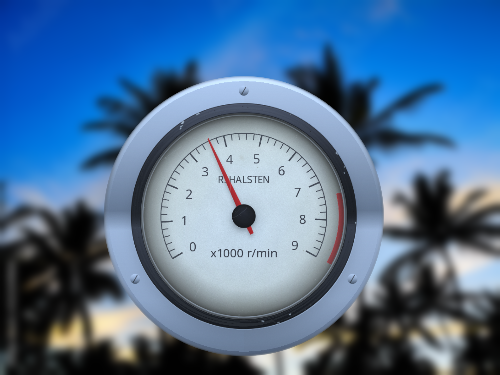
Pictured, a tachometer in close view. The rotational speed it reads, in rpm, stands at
3600 rpm
